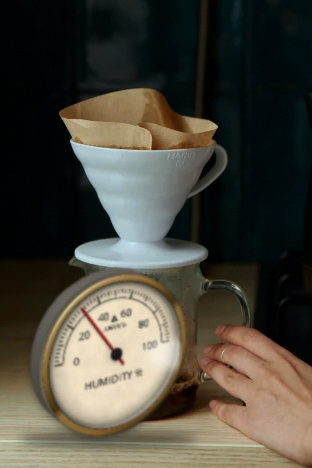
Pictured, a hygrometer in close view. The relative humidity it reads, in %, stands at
30 %
